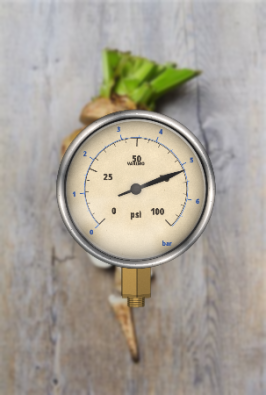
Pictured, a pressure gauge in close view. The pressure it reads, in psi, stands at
75 psi
